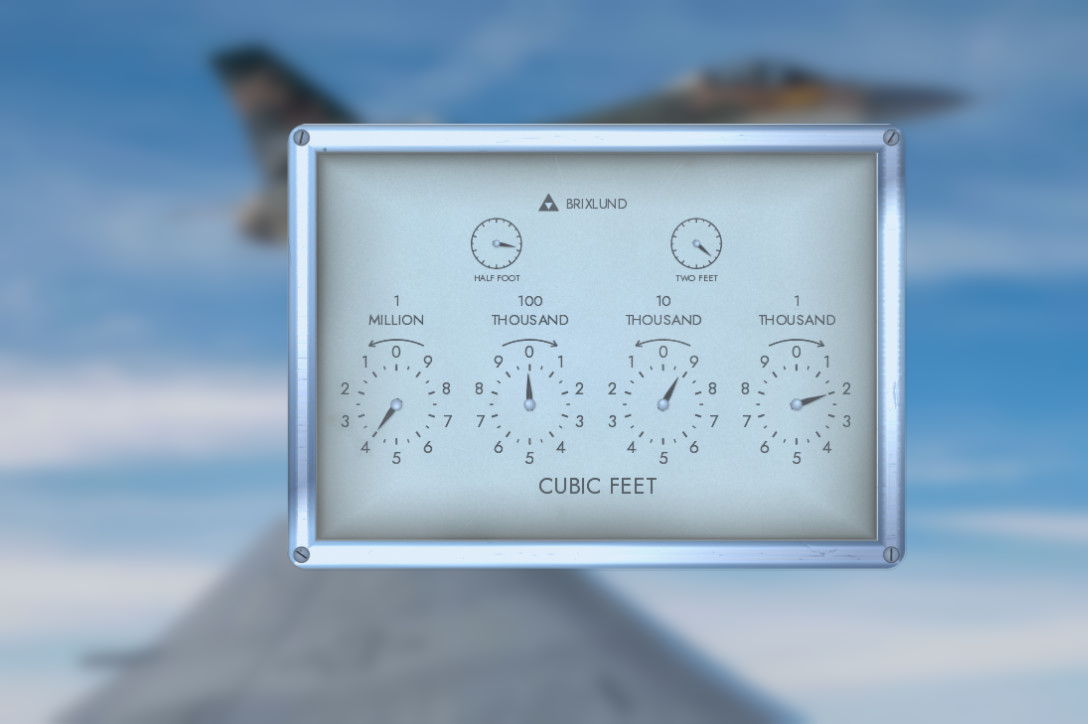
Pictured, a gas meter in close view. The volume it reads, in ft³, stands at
399200 ft³
